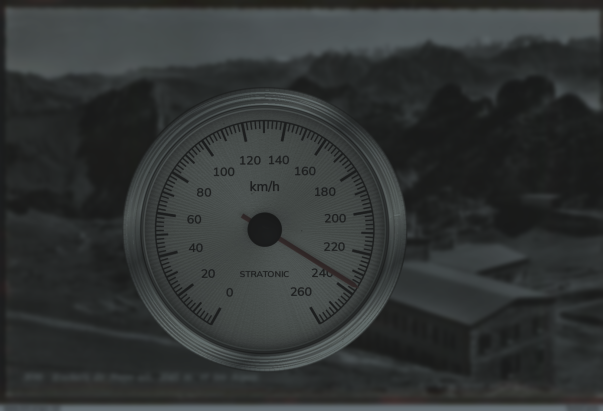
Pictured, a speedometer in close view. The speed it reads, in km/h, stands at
236 km/h
